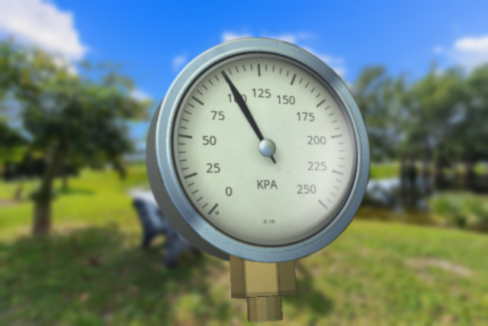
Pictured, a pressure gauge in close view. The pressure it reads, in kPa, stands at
100 kPa
